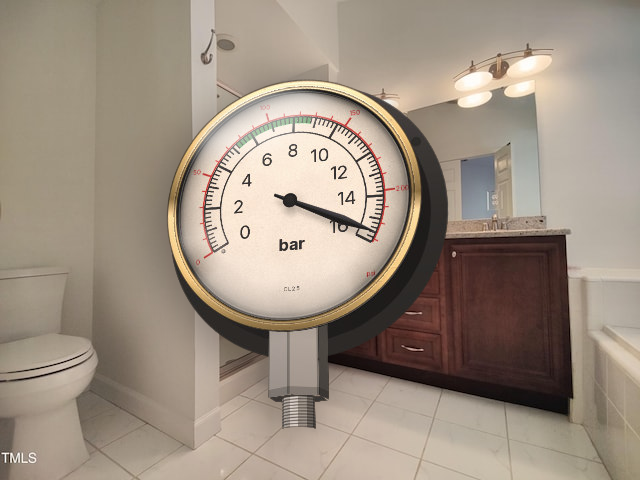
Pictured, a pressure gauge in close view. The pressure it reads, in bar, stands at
15.6 bar
